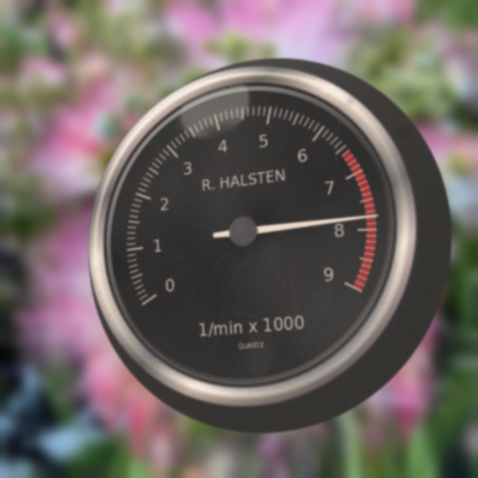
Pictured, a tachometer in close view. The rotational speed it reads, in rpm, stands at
7800 rpm
